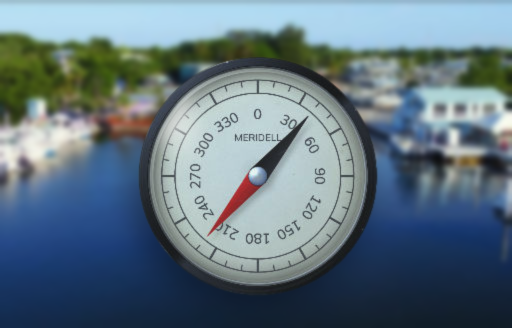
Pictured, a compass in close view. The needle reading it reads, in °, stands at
220 °
